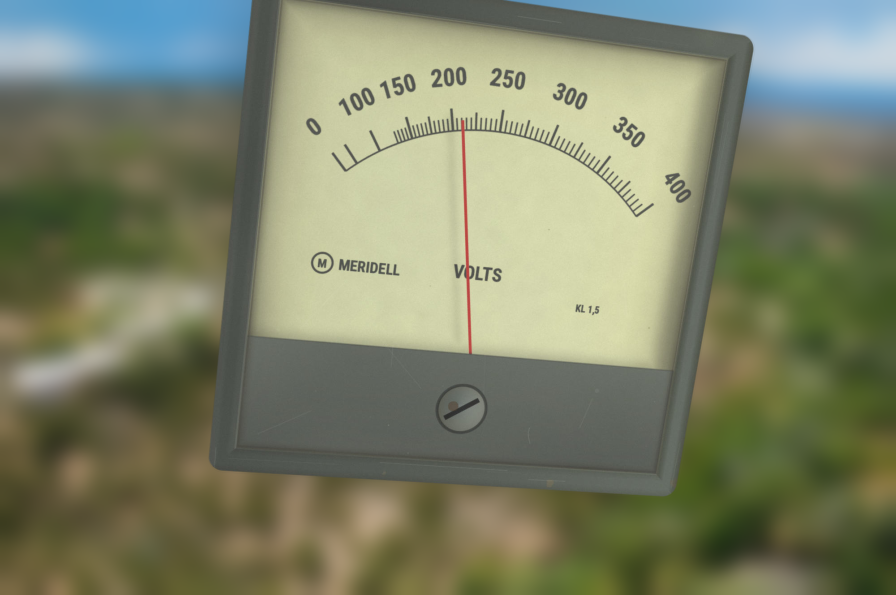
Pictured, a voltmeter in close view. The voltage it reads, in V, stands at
210 V
